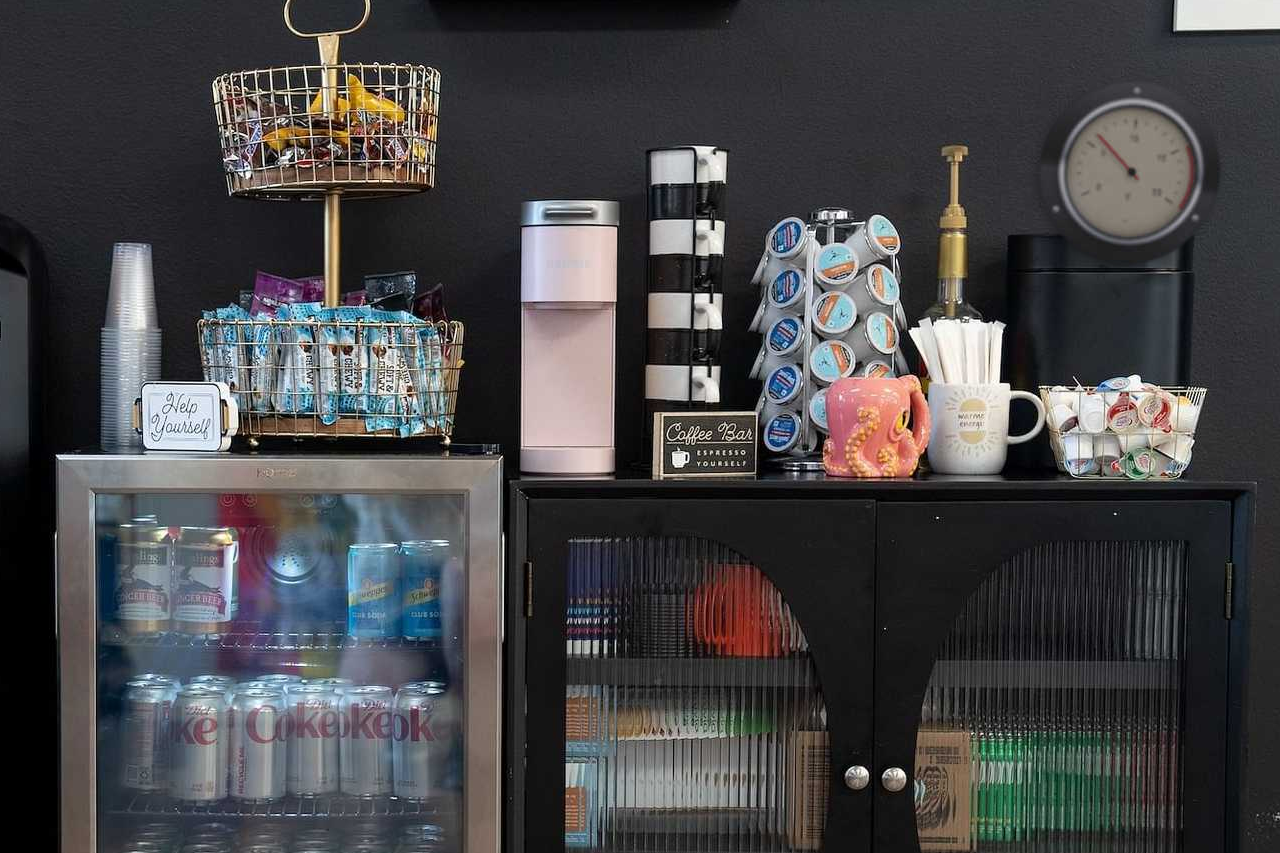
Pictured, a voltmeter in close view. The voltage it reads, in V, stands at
6 V
